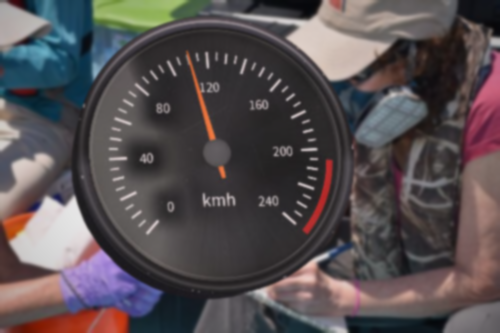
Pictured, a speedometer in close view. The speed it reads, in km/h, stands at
110 km/h
